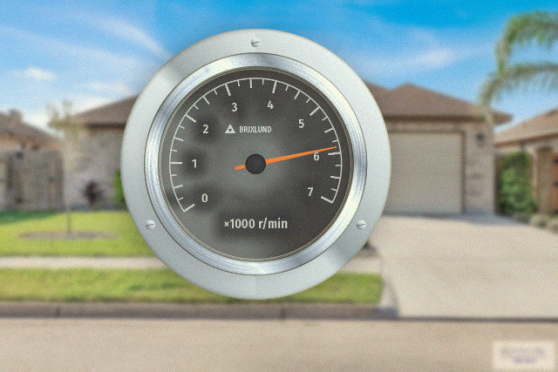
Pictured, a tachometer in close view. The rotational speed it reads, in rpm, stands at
5875 rpm
